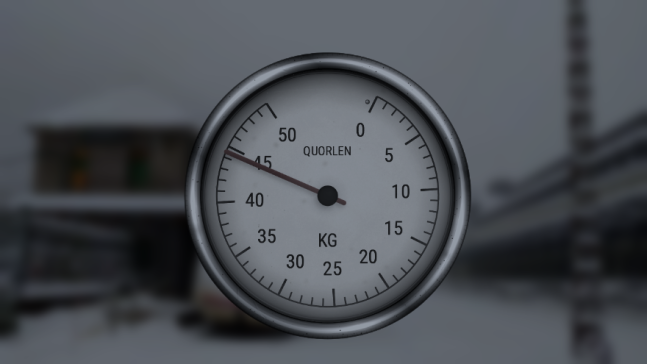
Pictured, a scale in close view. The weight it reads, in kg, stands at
44.5 kg
